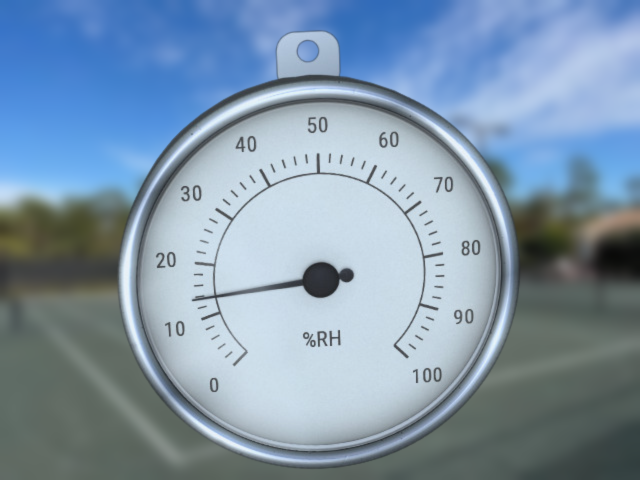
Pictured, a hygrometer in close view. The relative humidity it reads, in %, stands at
14 %
